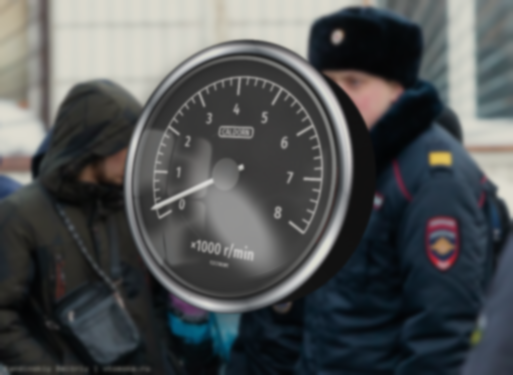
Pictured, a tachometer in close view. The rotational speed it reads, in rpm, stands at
200 rpm
